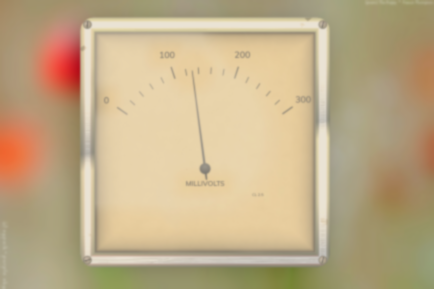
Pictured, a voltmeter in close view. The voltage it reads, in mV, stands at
130 mV
